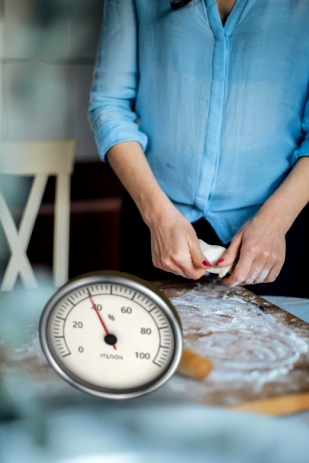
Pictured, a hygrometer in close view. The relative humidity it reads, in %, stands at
40 %
